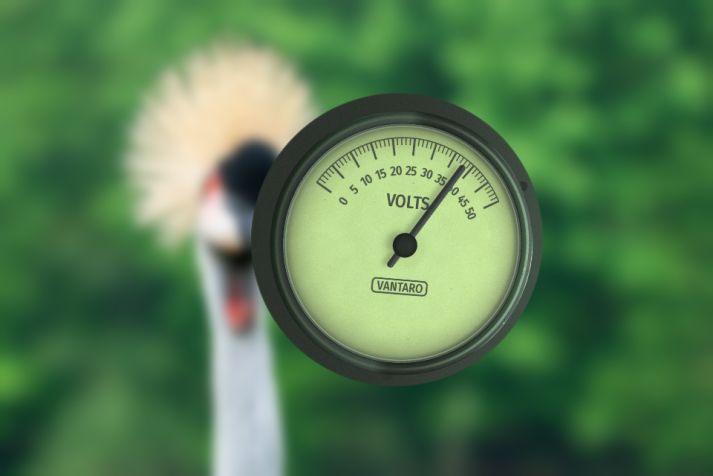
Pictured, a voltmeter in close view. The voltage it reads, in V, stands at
38 V
